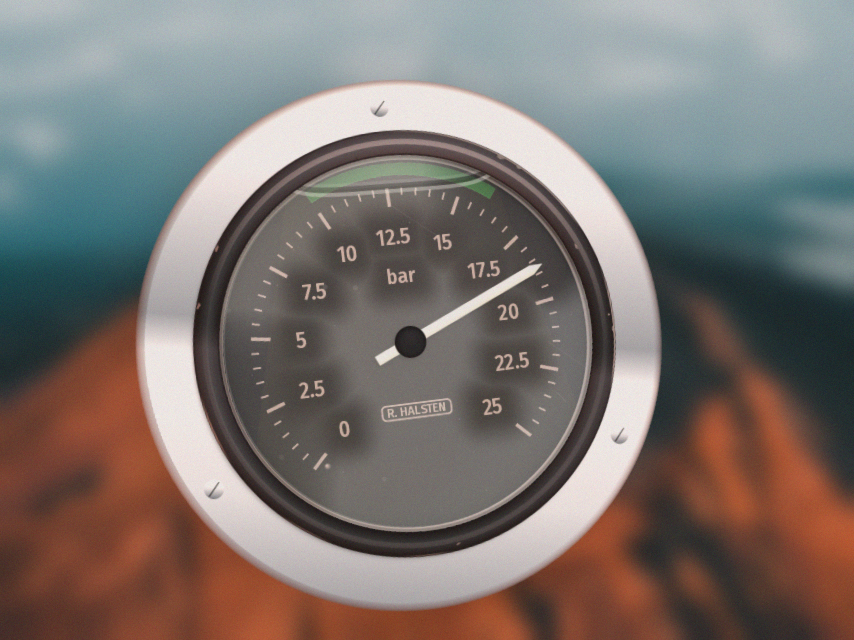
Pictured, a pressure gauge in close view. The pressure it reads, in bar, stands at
18.75 bar
